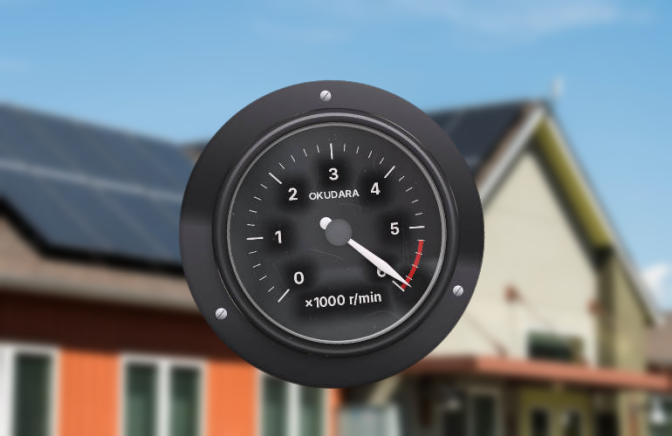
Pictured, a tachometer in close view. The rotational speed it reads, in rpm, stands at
5900 rpm
